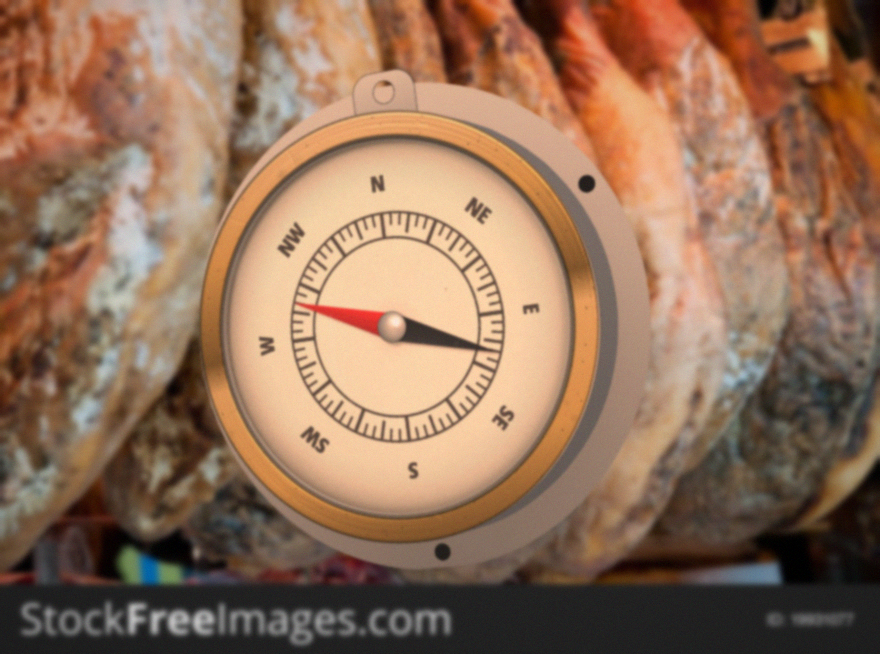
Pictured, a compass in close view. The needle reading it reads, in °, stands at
290 °
